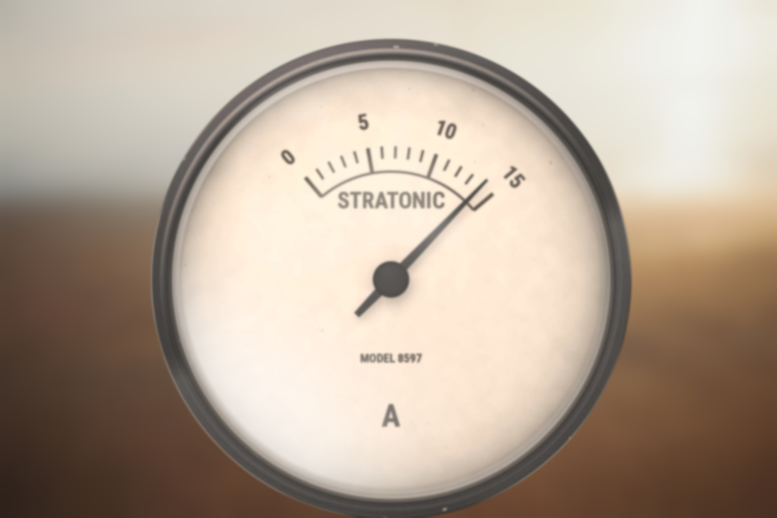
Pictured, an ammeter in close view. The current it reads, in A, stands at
14 A
